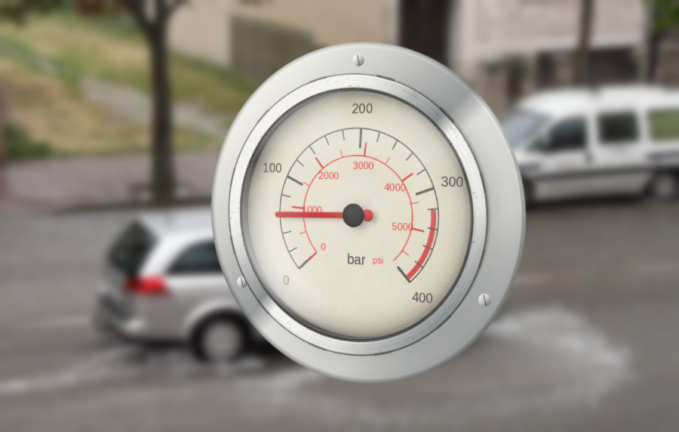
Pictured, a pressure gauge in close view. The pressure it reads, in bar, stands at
60 bar
